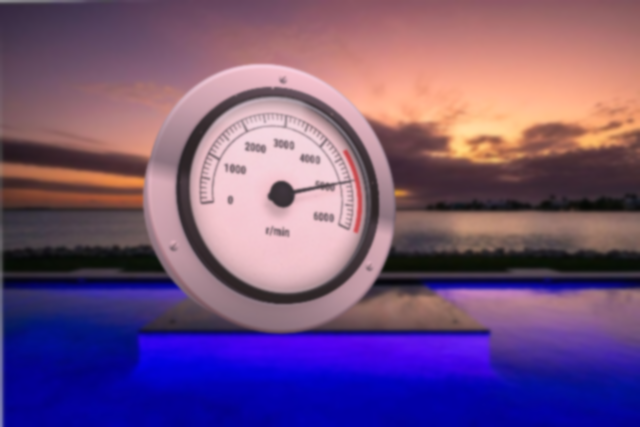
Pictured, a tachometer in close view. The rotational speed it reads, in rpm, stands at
5000 rpm
